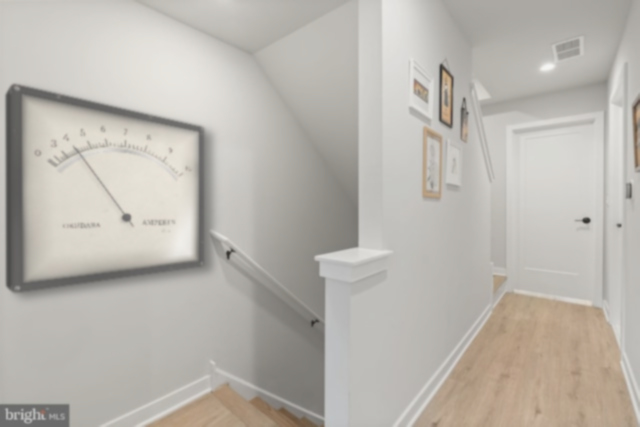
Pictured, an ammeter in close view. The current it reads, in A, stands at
4 A
